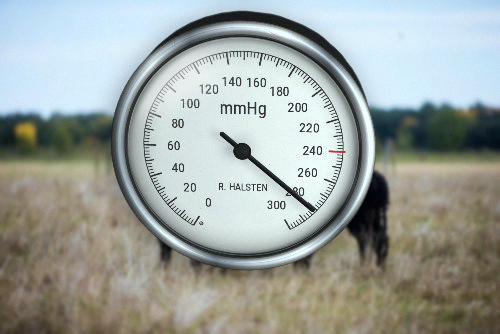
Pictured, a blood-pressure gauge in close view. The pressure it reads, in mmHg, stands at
280 mmHg
